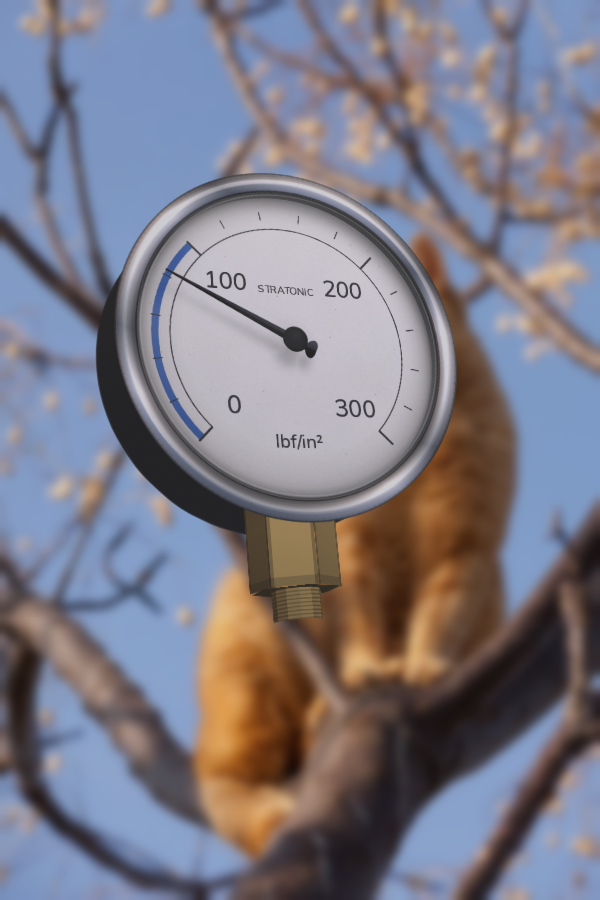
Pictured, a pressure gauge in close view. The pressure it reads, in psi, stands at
80 psi
